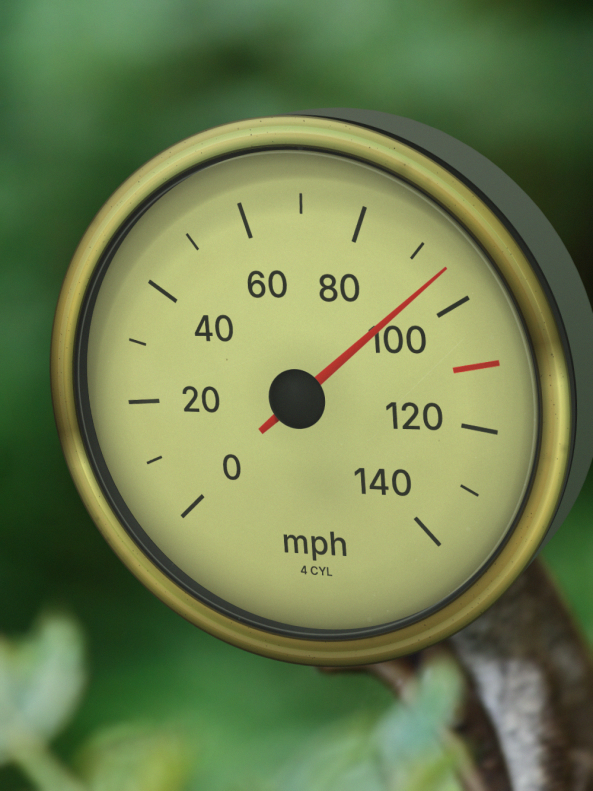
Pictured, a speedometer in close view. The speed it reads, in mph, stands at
95 mph
